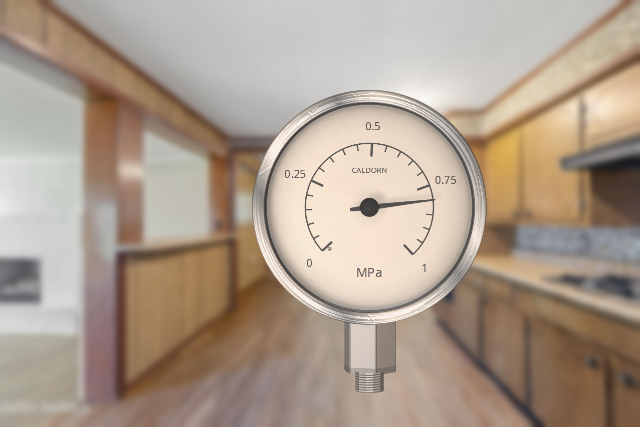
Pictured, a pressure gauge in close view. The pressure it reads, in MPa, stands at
0.8 MPa
